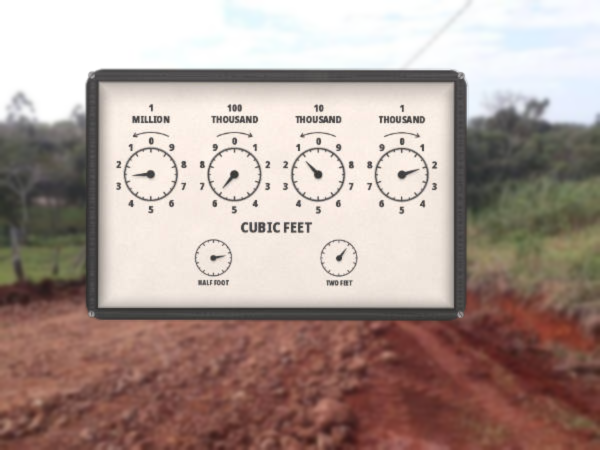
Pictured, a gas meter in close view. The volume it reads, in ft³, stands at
261200 ft³
